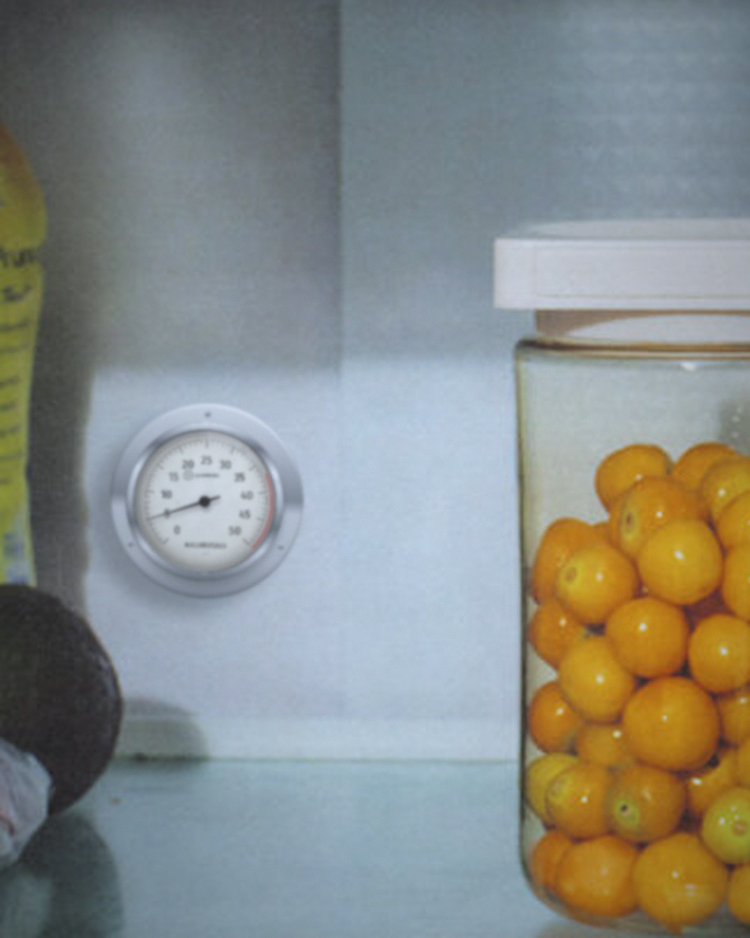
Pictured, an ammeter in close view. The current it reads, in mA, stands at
5 mA
